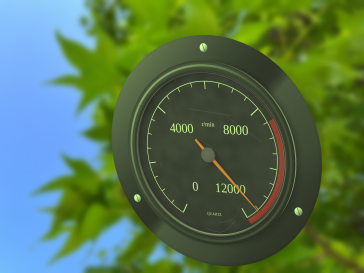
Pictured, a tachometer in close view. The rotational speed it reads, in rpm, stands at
11500 rpm
